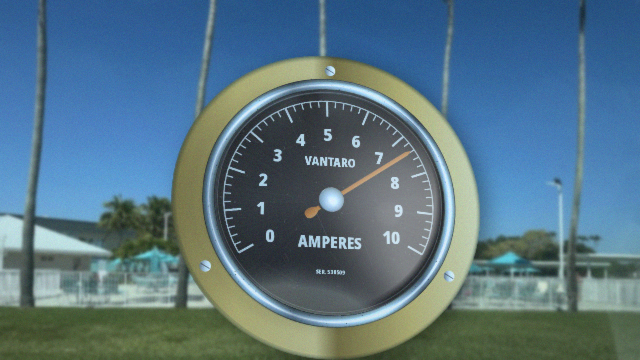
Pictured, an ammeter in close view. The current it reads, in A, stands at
7.4 A
